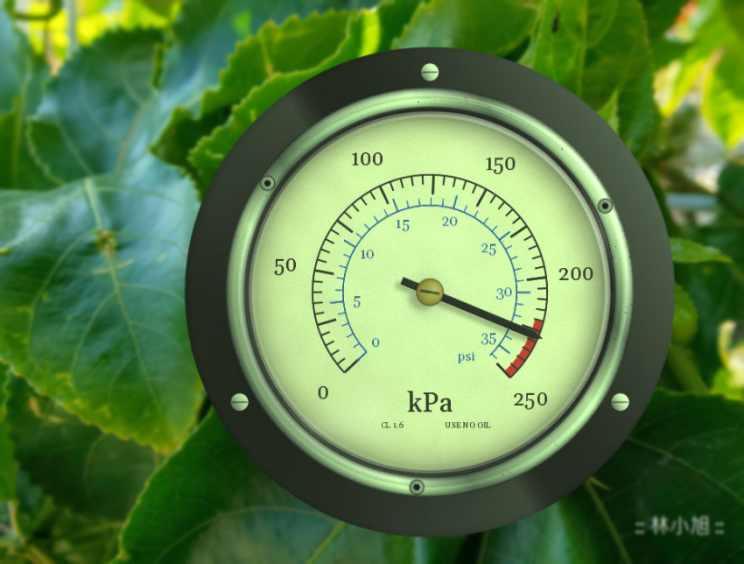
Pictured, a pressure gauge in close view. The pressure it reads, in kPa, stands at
227.5 kPa
